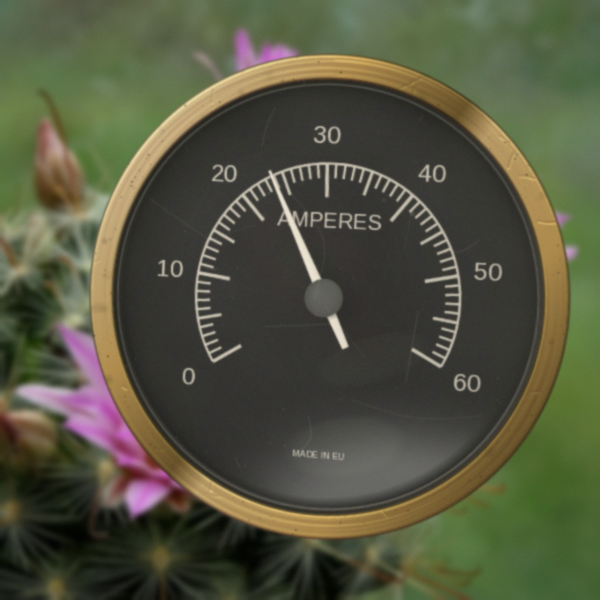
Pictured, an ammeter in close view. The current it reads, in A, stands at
24 A
